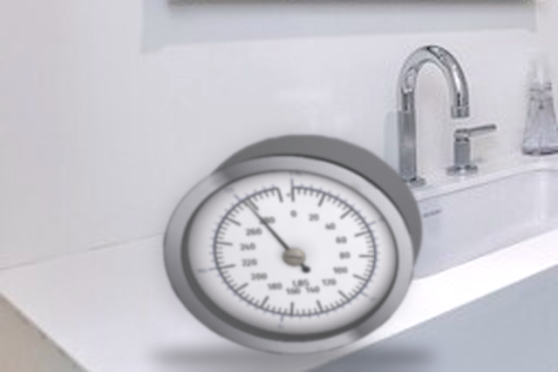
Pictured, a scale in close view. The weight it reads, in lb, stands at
280 lb
